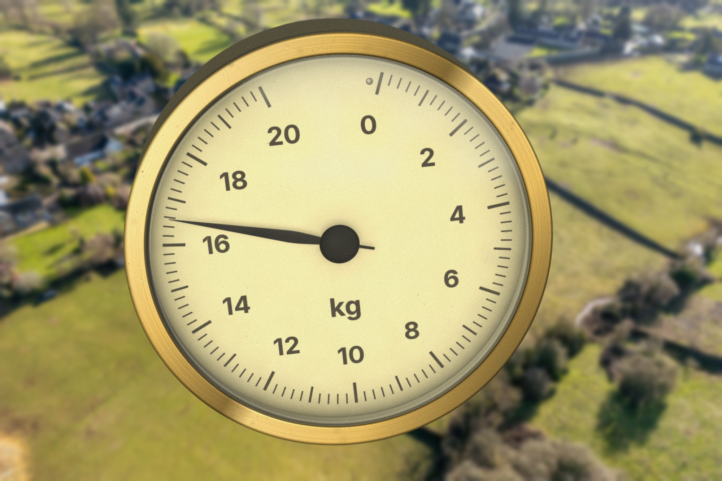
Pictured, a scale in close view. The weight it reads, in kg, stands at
16.6 kg
